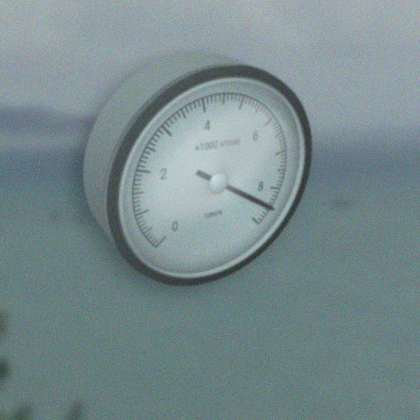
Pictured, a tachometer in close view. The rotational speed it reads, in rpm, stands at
8500 rpm
